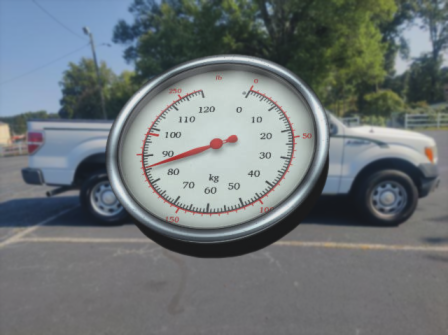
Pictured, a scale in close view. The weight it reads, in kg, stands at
85 kg
